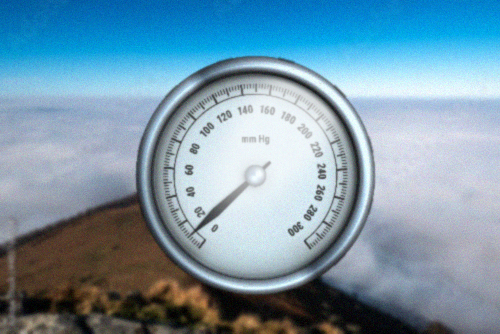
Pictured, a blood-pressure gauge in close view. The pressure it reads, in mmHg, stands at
10 mmHg
